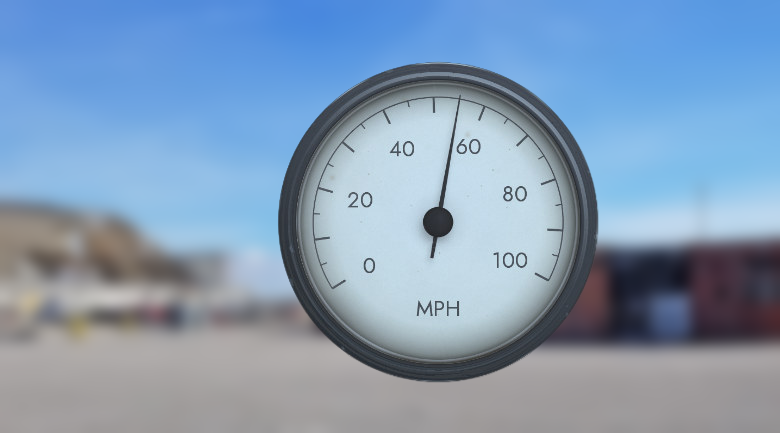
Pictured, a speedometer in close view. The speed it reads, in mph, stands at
55 mph
